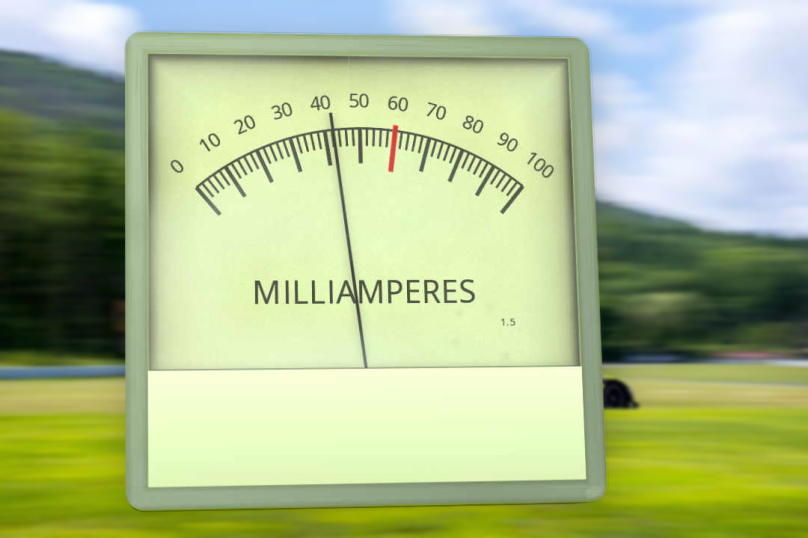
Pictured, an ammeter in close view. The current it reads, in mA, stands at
42 mA
